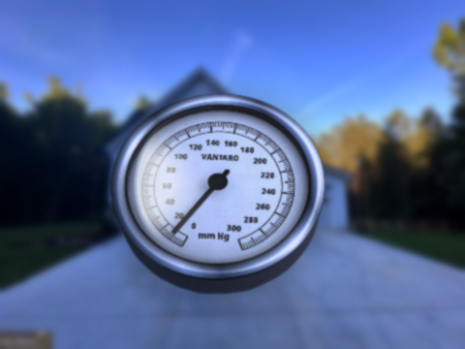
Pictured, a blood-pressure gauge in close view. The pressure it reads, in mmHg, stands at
10 mmHg
